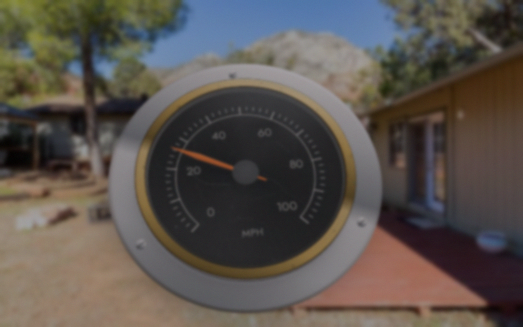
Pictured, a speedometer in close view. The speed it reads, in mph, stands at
26 mph
